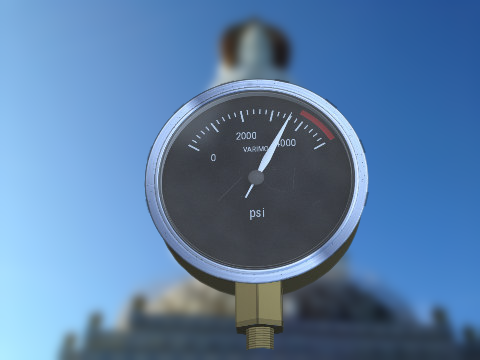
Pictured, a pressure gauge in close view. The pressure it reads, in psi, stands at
3600 psi
